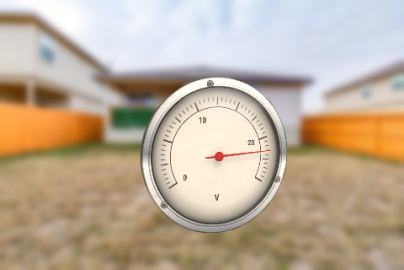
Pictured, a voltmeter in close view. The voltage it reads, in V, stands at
21.5 V
